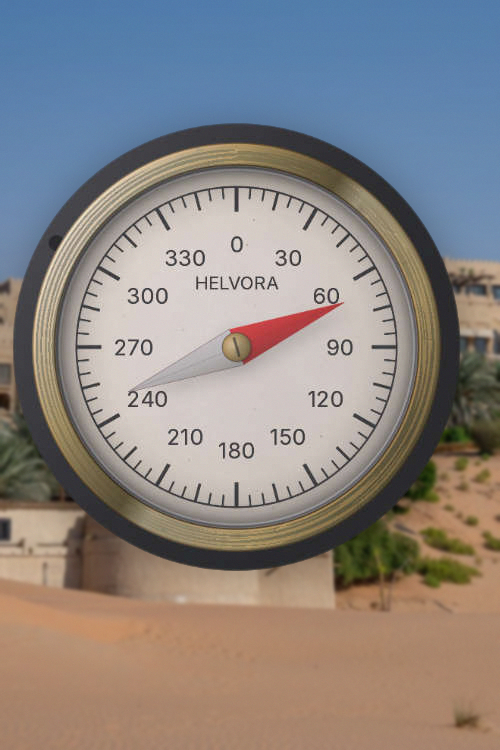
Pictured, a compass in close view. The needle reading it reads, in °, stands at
67.5 °
